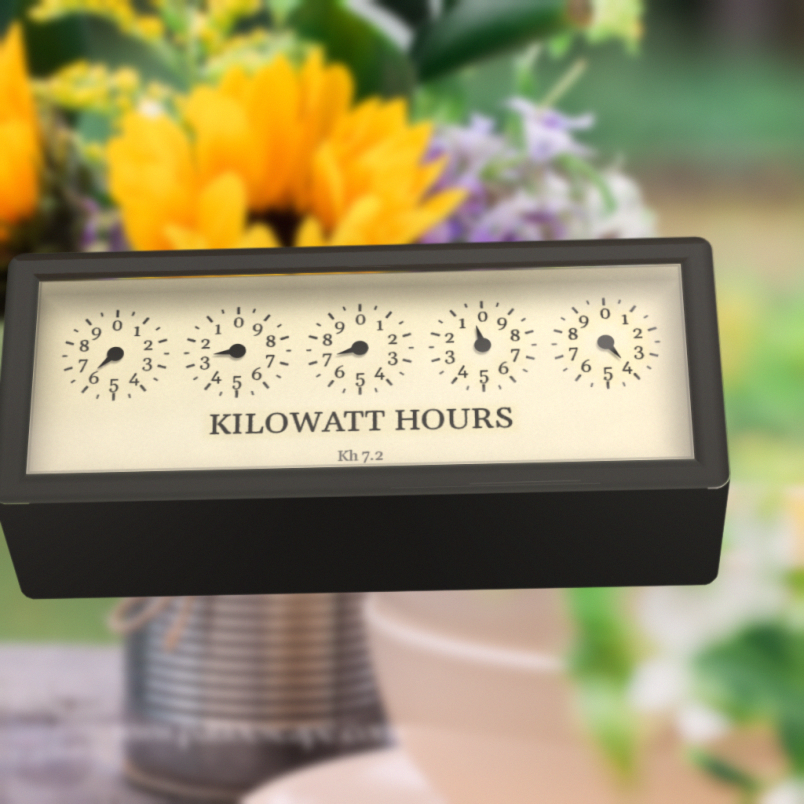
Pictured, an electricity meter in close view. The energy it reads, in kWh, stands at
62704 kWh
